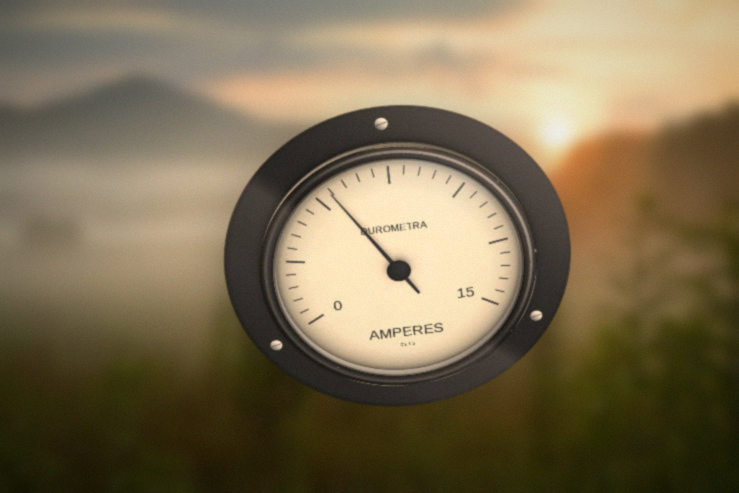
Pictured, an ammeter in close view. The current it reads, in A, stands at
5.5 A
